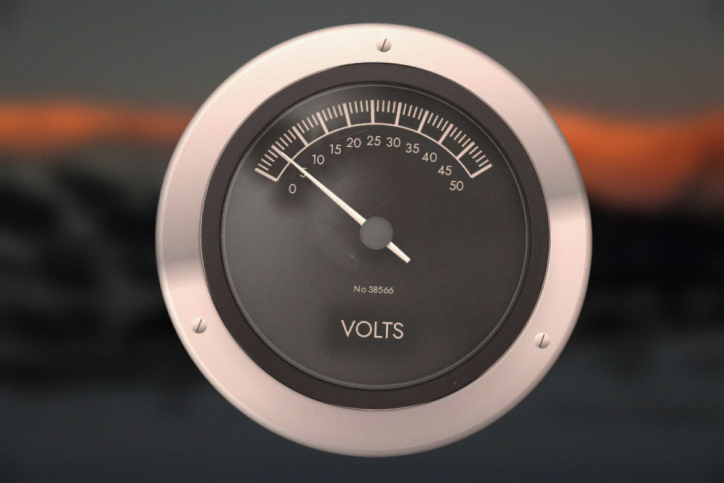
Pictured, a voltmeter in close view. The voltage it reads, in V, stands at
5 V
